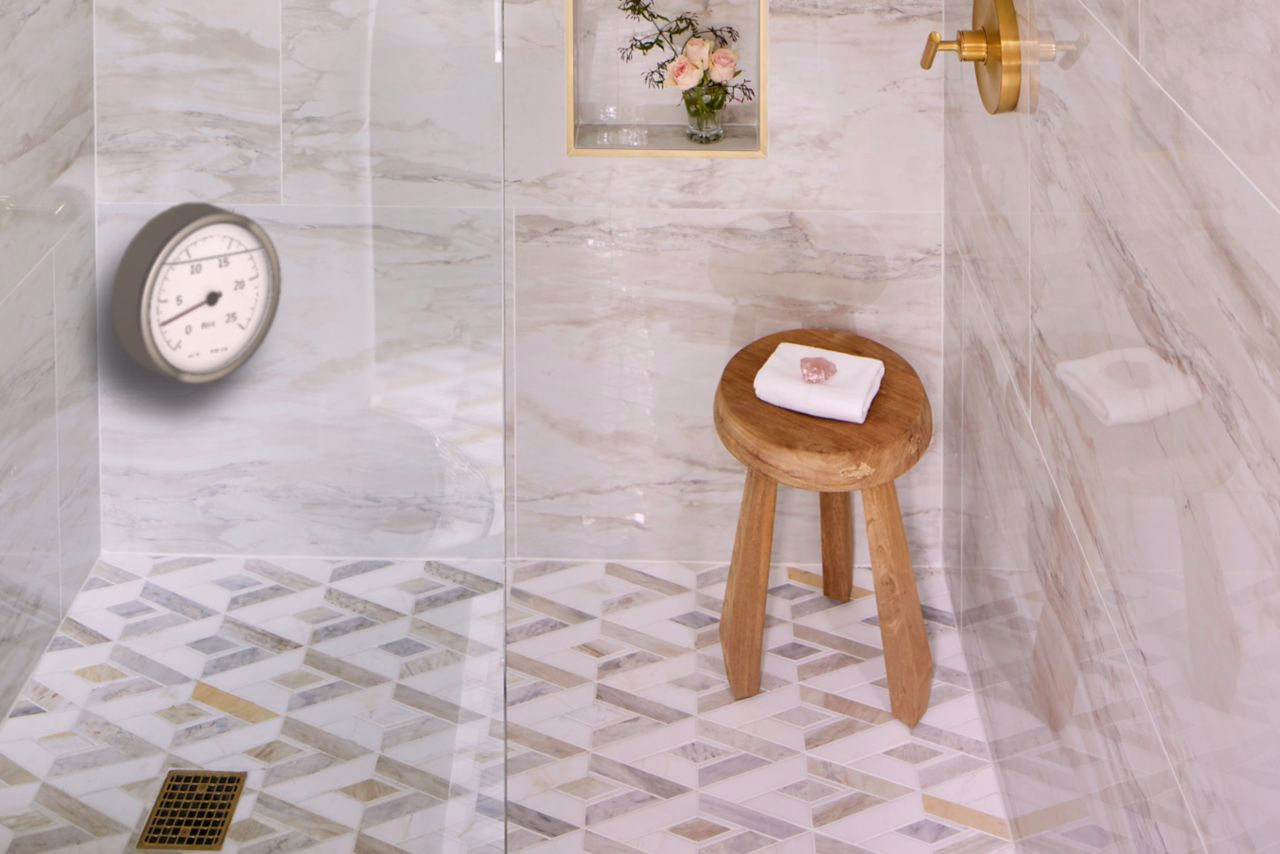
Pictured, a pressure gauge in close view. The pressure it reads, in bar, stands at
3 bar
